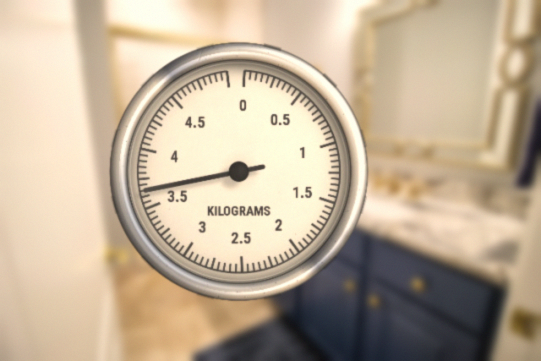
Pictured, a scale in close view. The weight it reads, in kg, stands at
3.65 kg
